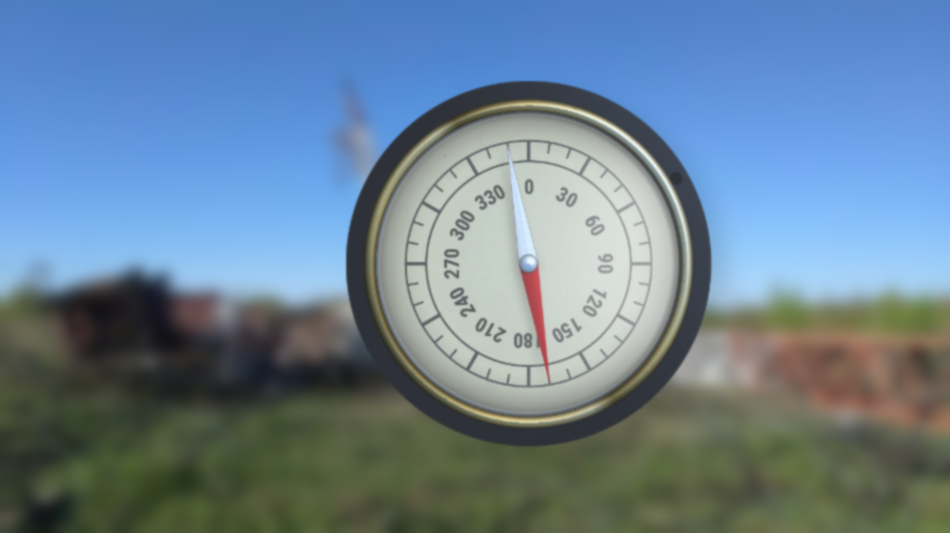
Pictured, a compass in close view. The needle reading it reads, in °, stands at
170 °
